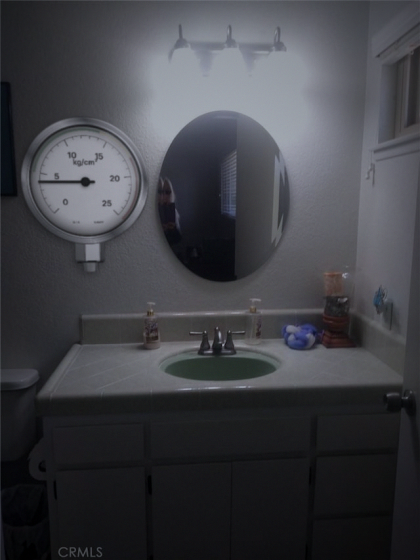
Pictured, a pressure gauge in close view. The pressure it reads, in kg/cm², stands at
4 kg/cm²
